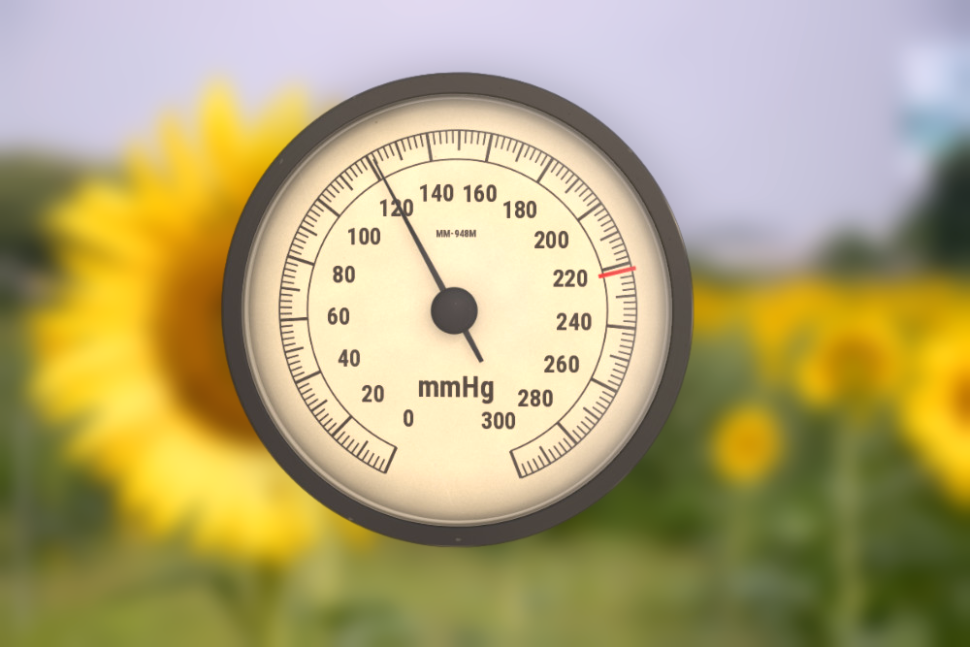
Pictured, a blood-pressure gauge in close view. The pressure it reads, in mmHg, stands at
122 mmHg
